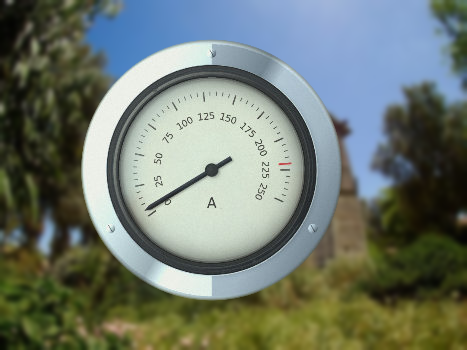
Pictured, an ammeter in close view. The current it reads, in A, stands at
5 A
